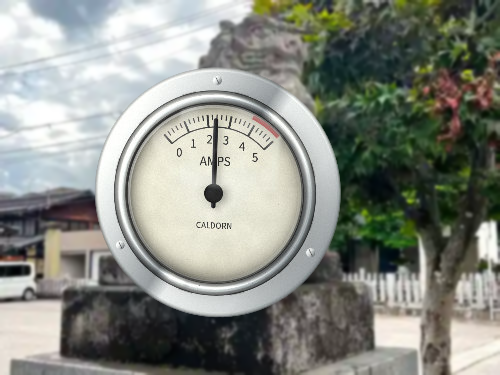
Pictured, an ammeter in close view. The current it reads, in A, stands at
2.4 A
